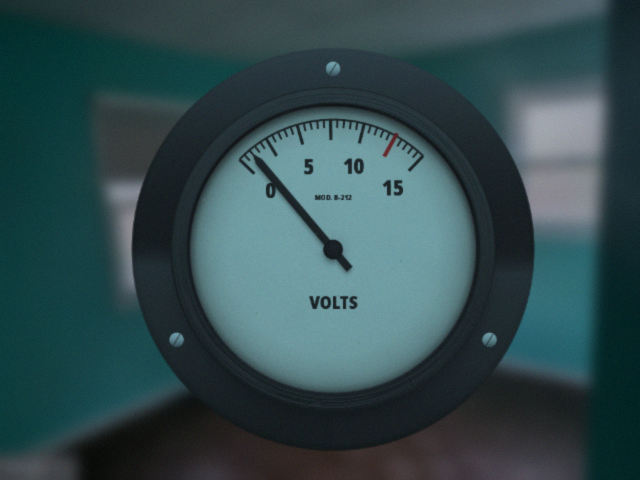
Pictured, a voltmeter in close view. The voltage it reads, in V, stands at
1 V
